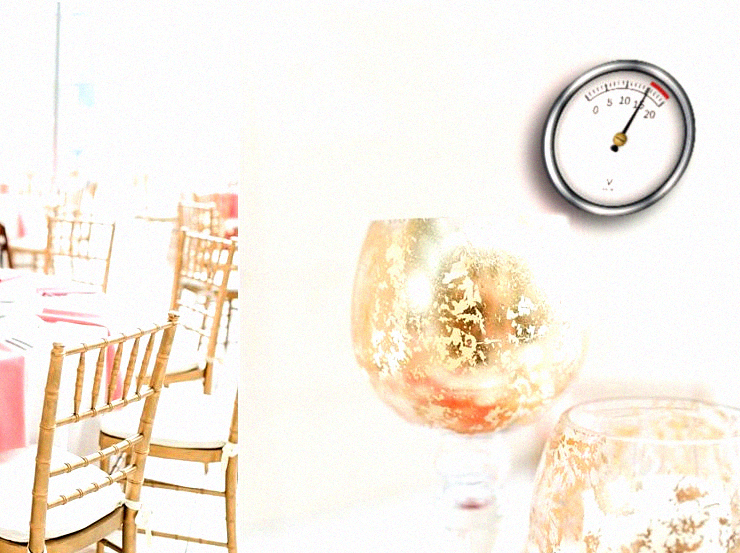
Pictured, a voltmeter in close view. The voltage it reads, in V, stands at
15 V
